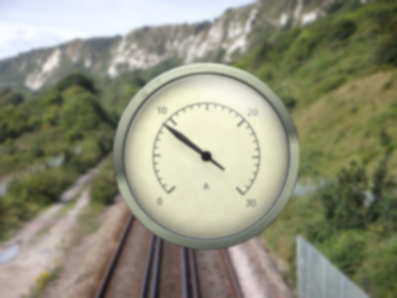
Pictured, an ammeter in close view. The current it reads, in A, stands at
9 A
